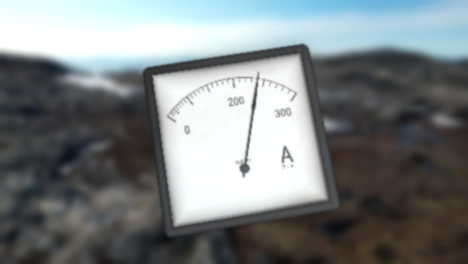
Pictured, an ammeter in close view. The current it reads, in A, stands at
240 A
